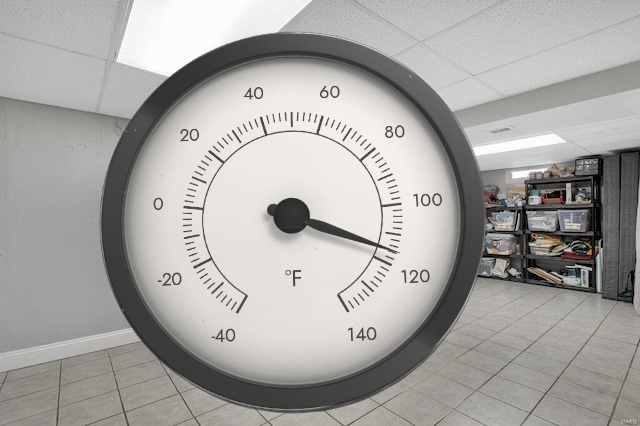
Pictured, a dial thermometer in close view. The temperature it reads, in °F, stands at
116 °F
